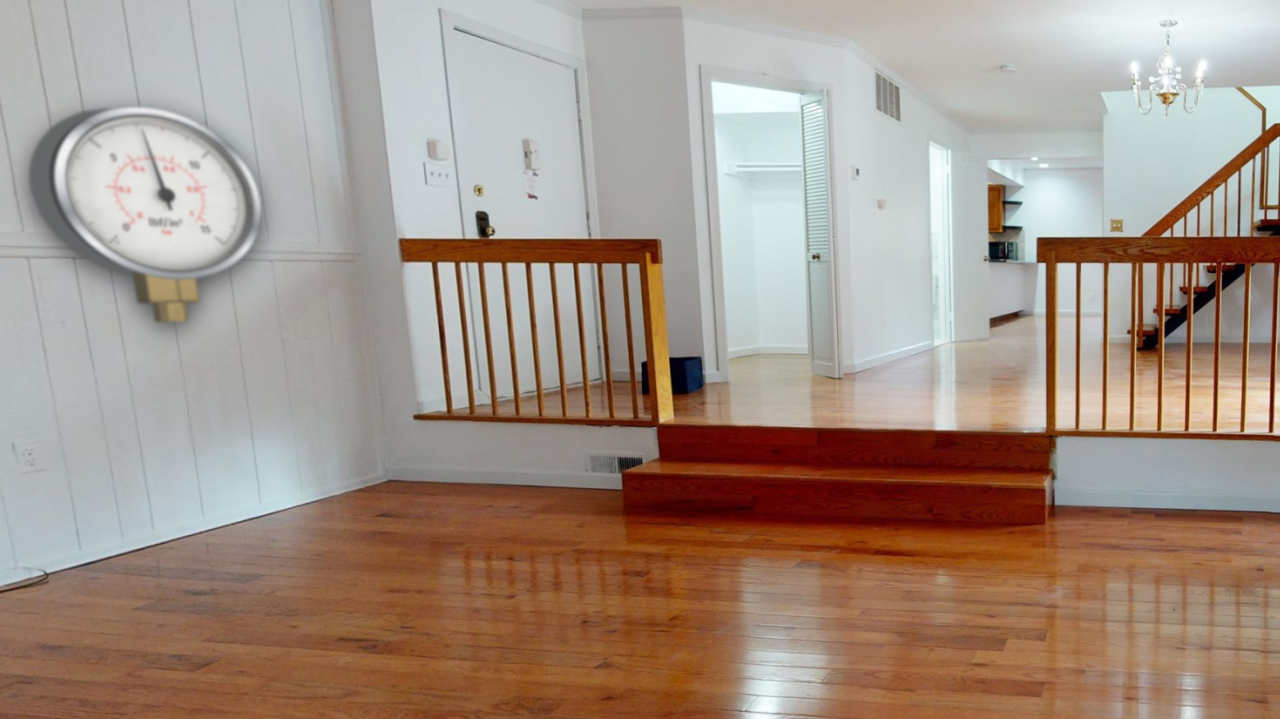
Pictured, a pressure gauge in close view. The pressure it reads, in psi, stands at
7 psi
